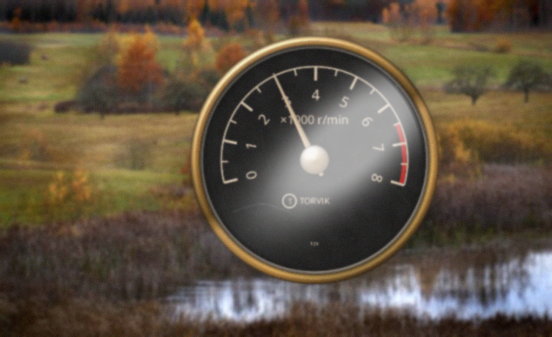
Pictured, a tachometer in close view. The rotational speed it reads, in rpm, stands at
3000 rpm
